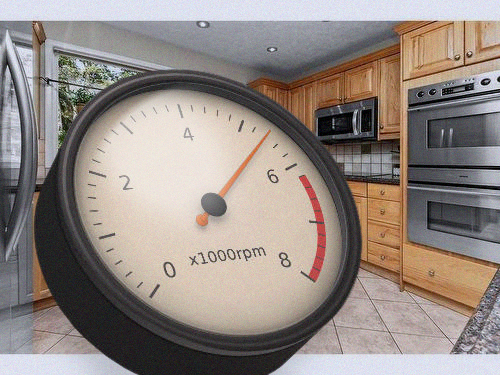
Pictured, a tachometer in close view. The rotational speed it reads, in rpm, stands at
5400 rpm
